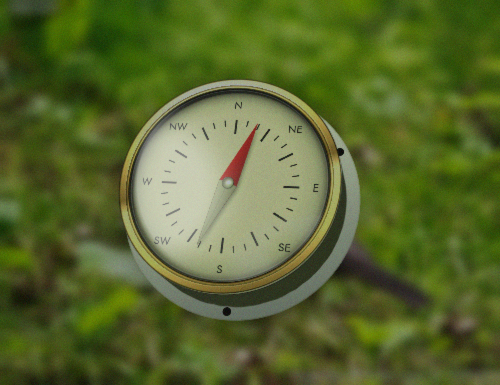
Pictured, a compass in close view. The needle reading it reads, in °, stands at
20 °
